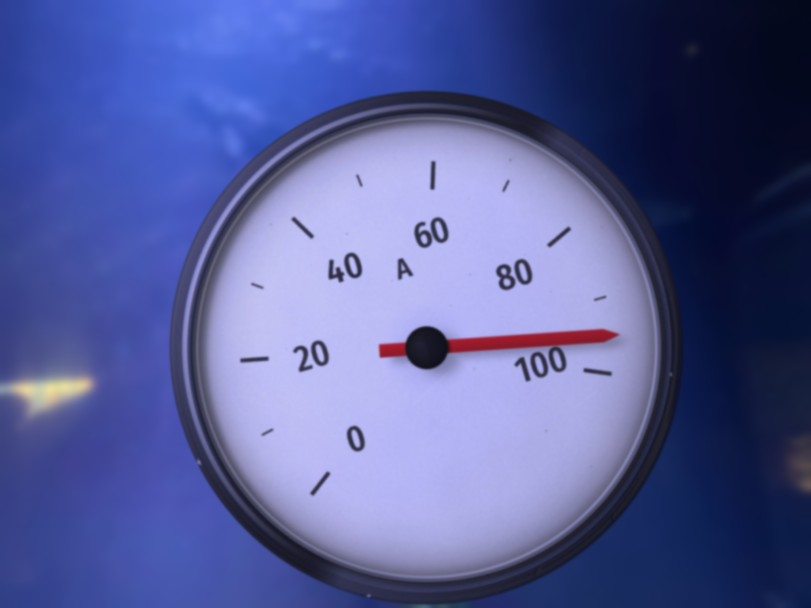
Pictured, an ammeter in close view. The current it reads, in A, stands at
95 A
